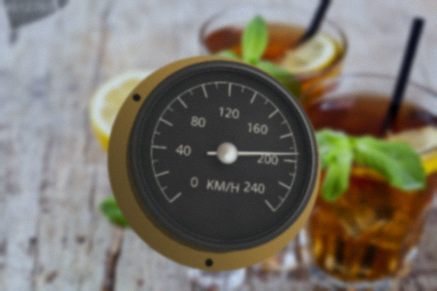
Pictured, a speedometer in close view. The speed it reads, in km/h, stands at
195 km/h
